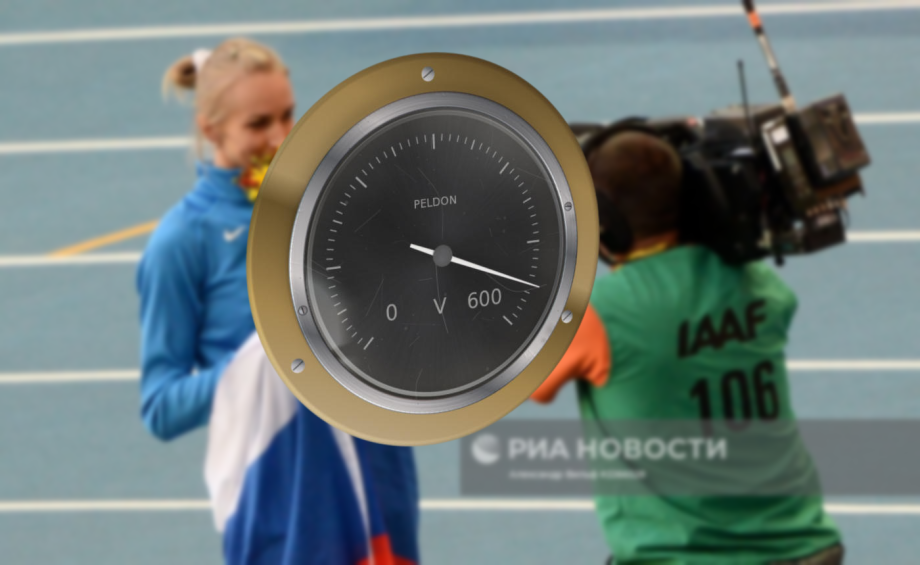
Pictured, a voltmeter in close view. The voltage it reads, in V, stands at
550 V
